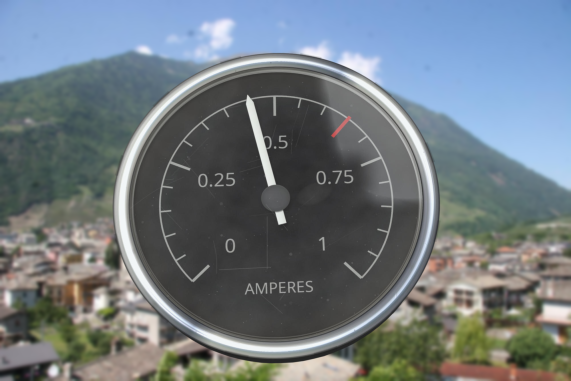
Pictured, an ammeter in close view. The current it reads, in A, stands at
0.45 A
